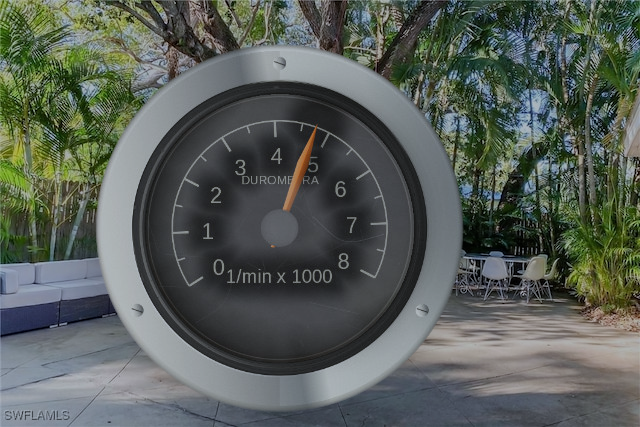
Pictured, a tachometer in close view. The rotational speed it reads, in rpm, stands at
4750 rpm
